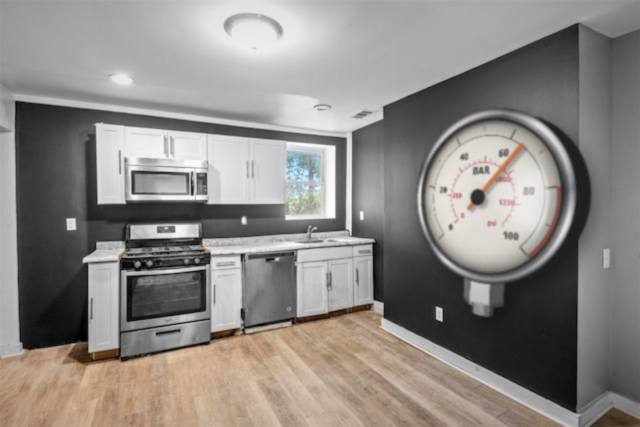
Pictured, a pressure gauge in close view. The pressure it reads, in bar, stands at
65 bar
